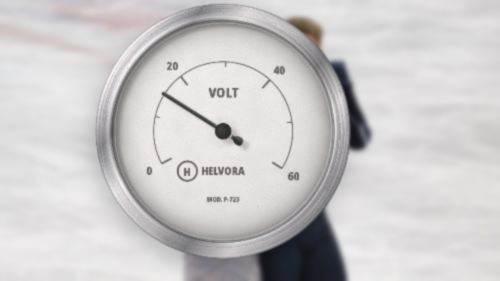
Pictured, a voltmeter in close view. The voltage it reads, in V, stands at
15 V
